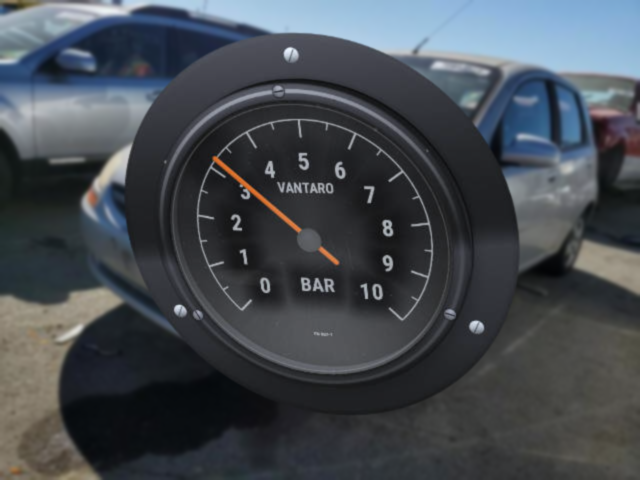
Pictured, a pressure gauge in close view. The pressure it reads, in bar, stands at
3.25 bar
